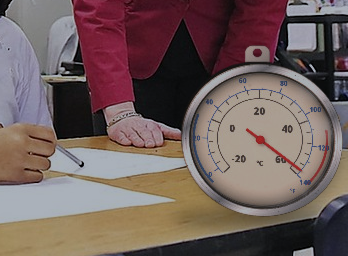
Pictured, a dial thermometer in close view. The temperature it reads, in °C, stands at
58 °C
